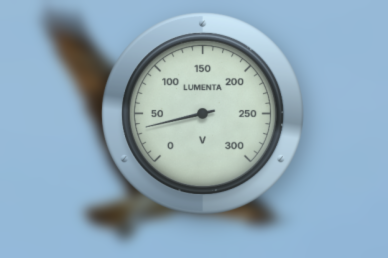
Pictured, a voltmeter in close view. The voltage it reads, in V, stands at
35 V
